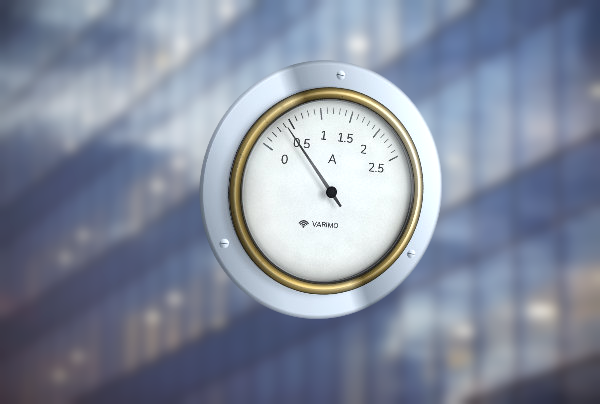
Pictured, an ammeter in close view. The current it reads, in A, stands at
0.4 A
